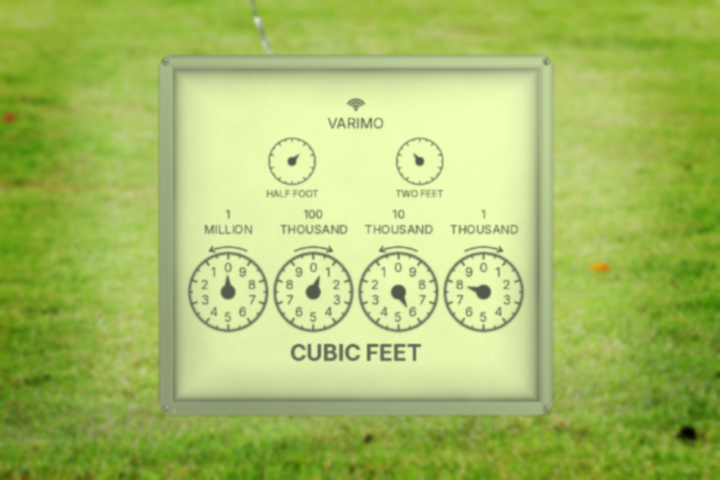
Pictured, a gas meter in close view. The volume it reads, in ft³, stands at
5800 ft³
